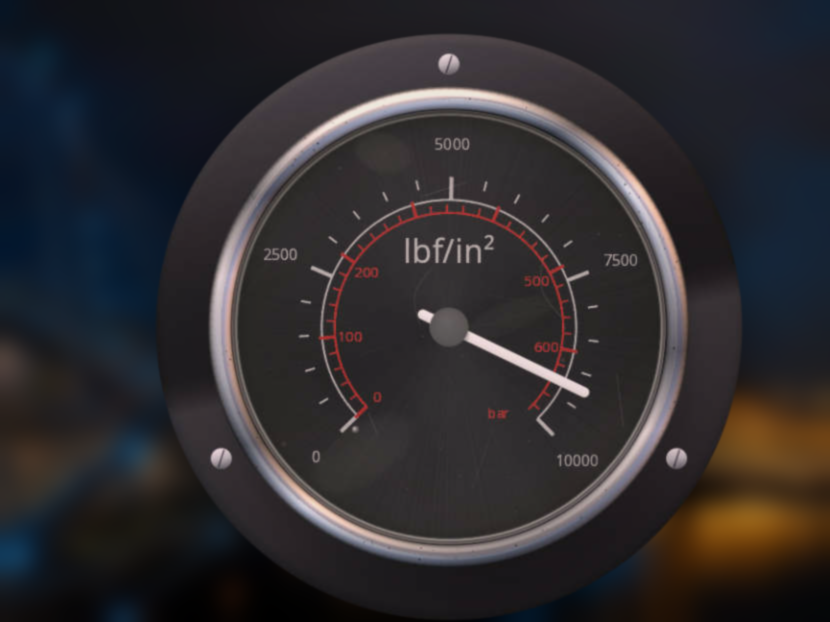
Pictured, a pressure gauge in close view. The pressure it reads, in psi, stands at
9250 psi
